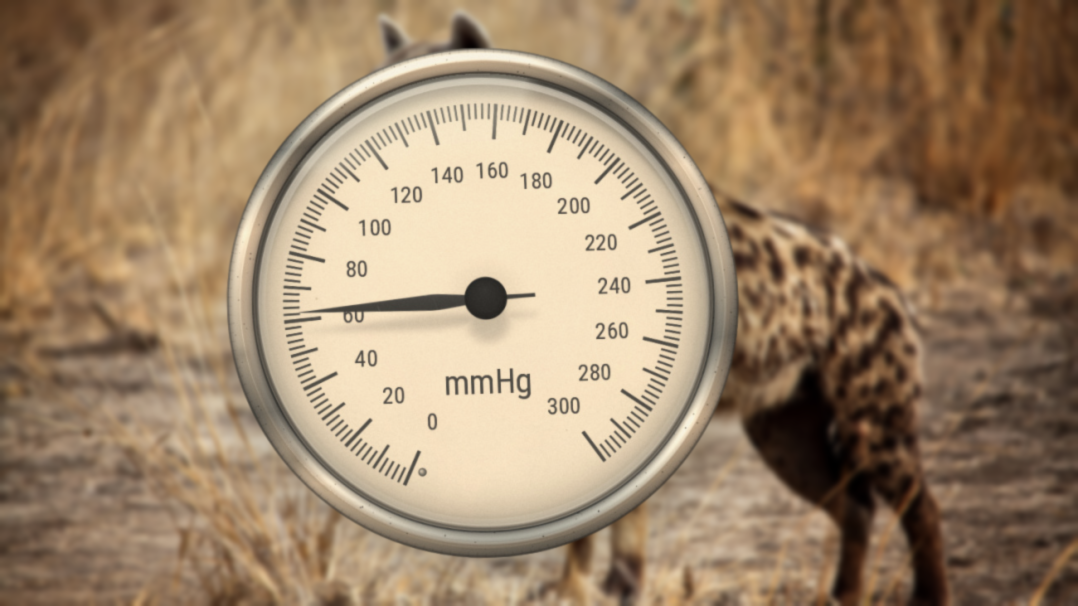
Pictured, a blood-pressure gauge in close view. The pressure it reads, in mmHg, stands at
62 mmHg
